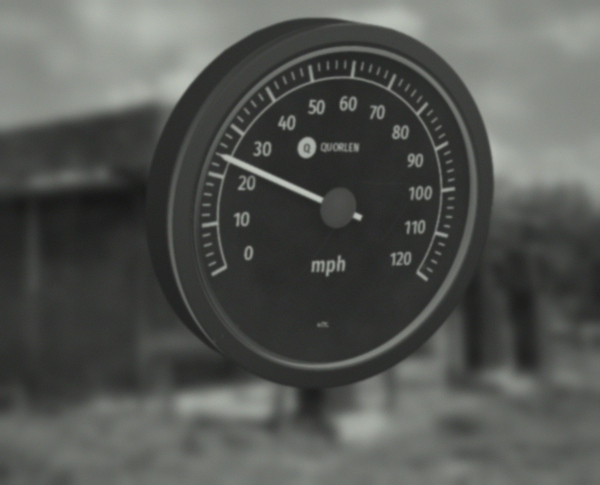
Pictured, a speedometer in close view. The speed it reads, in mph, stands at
24 mph
